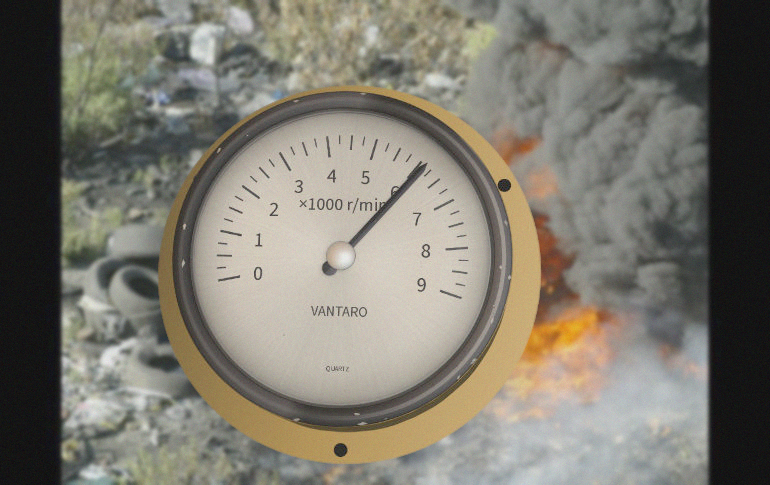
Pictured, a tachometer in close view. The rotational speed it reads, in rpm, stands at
6125 rpm
